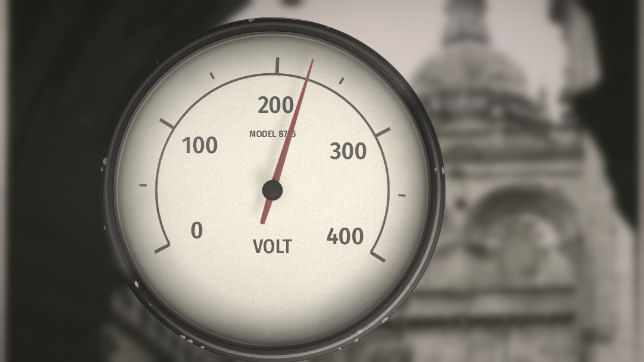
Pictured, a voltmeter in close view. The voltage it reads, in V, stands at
225 V
